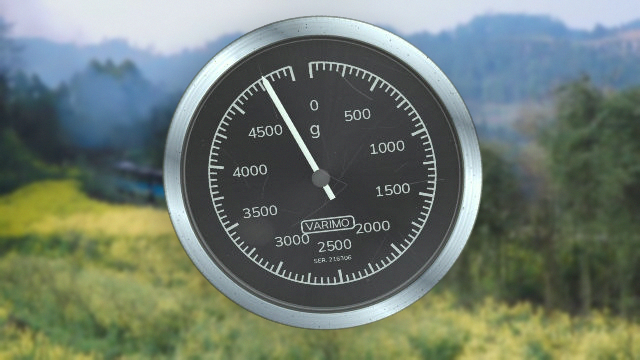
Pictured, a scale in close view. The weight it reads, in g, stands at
4800 g
